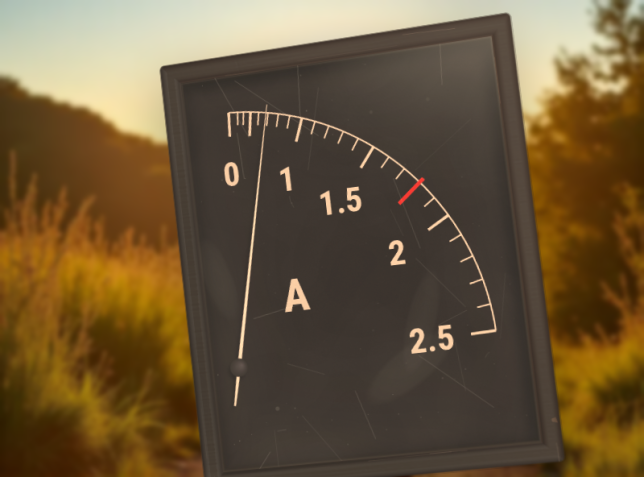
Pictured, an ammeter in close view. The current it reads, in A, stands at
0.7 A
